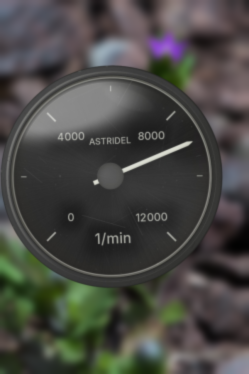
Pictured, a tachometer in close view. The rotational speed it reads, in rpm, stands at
9000 rpm
